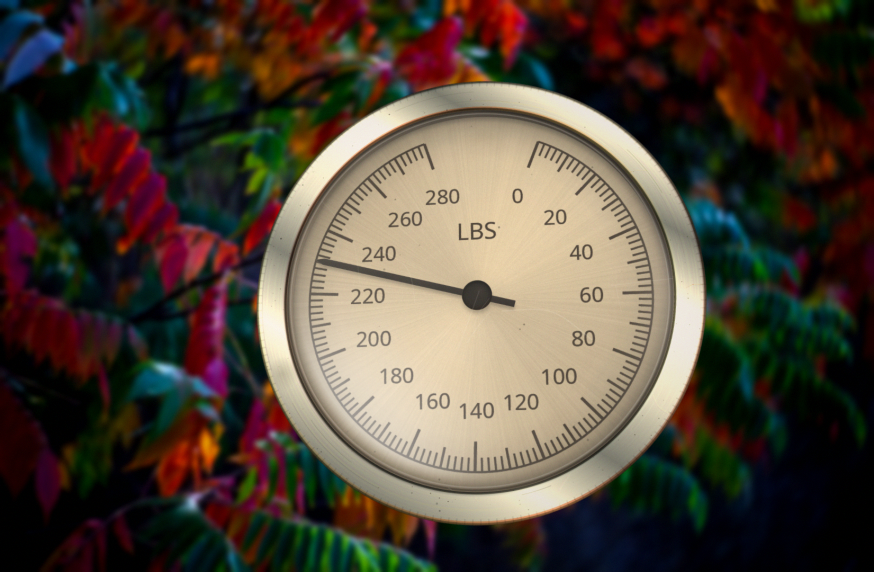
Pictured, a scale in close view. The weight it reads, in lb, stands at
230 lb
